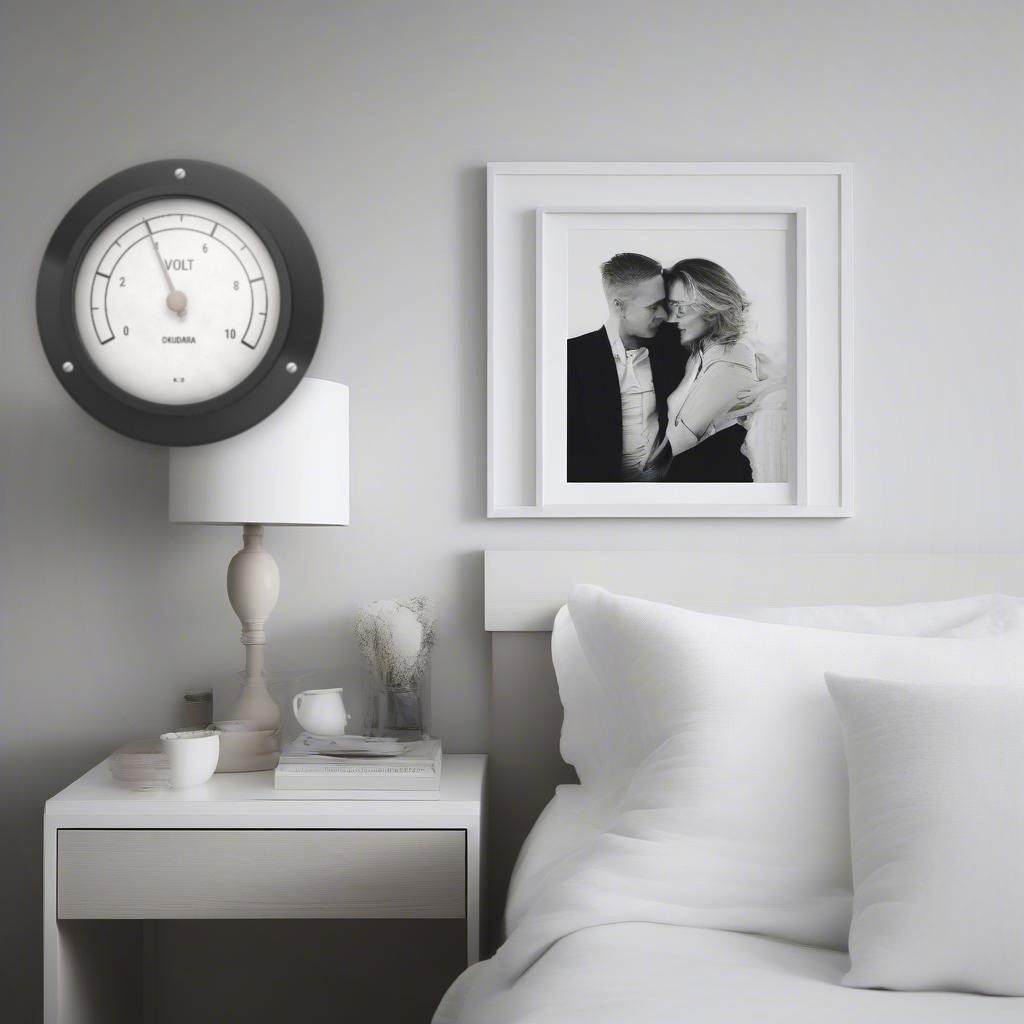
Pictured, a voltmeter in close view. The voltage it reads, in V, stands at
4 V
